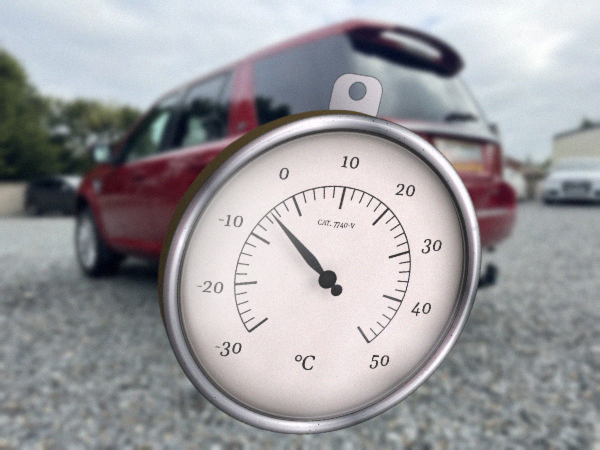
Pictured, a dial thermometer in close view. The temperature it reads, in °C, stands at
-5 °C
